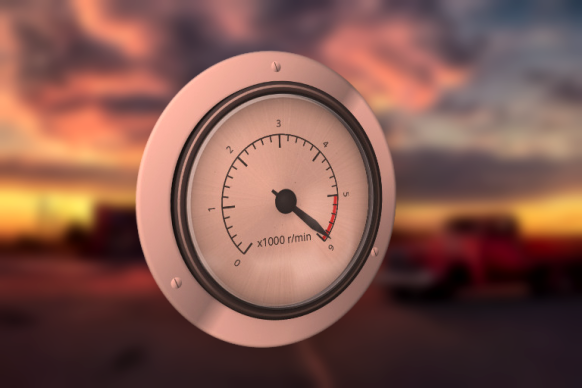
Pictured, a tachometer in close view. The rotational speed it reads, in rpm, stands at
5900 rpm
